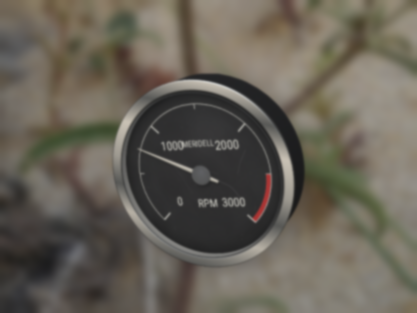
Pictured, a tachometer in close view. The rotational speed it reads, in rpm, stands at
750 rpm
